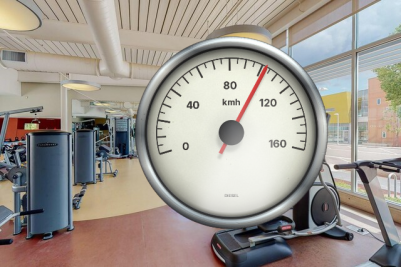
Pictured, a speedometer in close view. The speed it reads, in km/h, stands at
102.5 km/h
